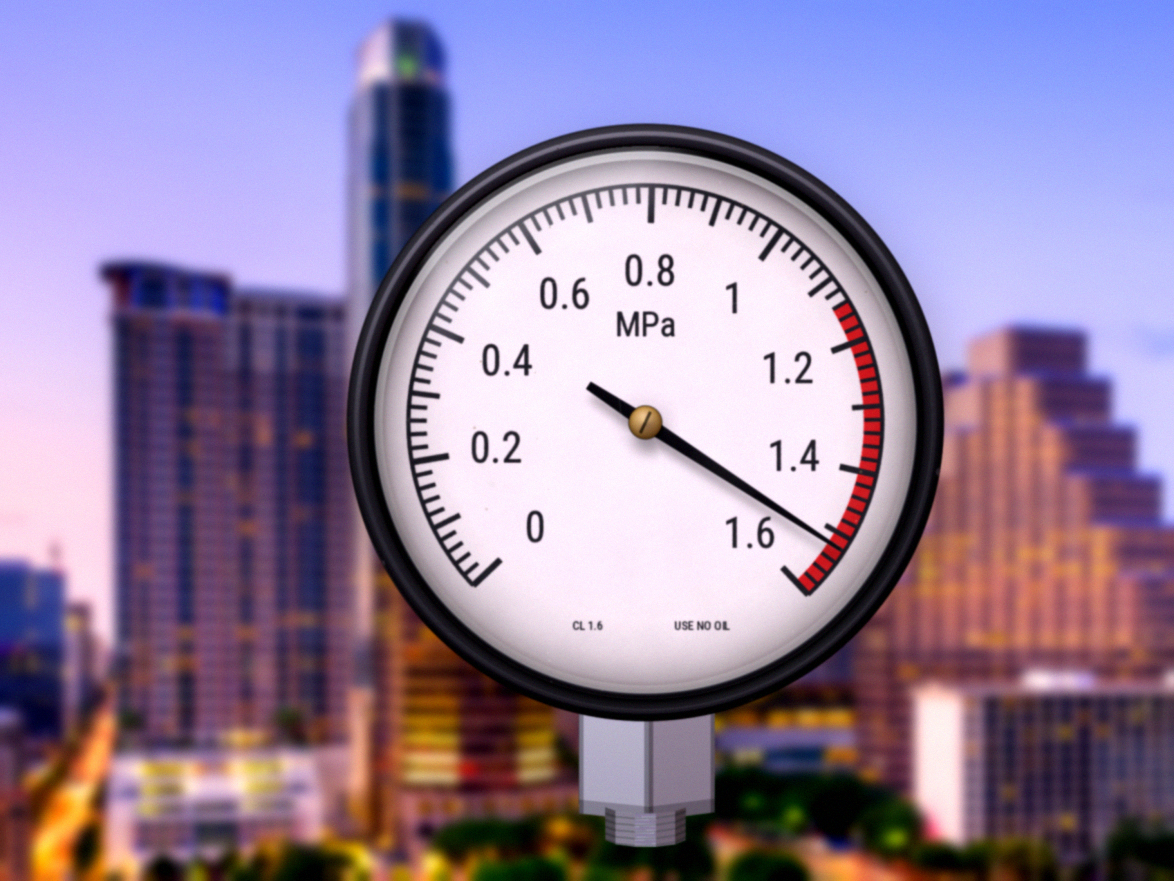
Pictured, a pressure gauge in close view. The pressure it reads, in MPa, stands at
1.52 MPa
